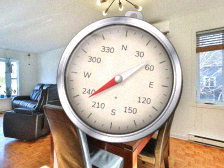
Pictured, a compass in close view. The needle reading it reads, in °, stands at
230 °
